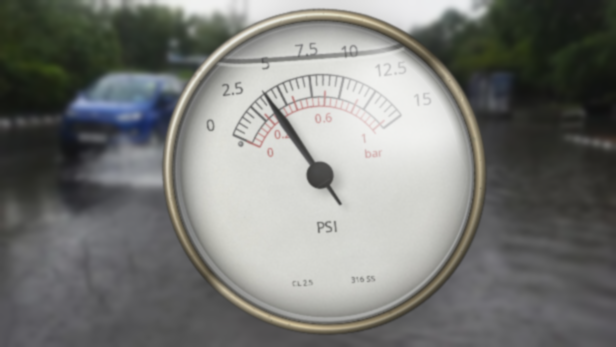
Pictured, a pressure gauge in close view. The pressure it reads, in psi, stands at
4 psi
